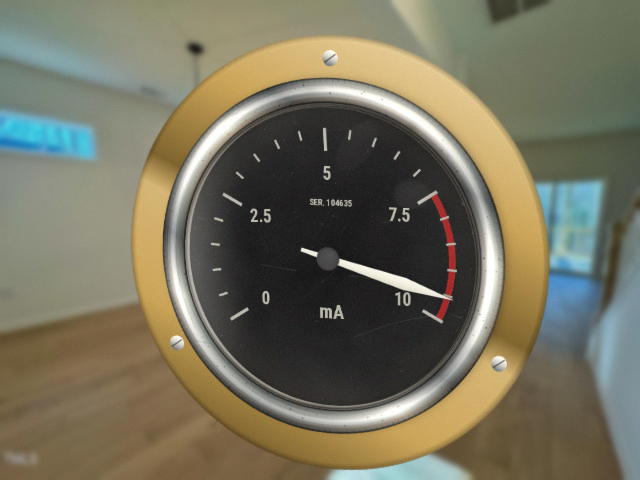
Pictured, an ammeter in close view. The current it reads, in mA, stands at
9.5 mA
